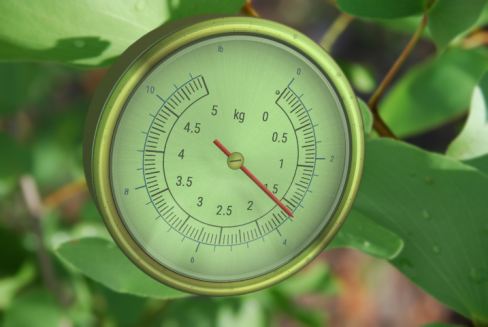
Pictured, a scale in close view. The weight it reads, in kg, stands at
1.6 kg
